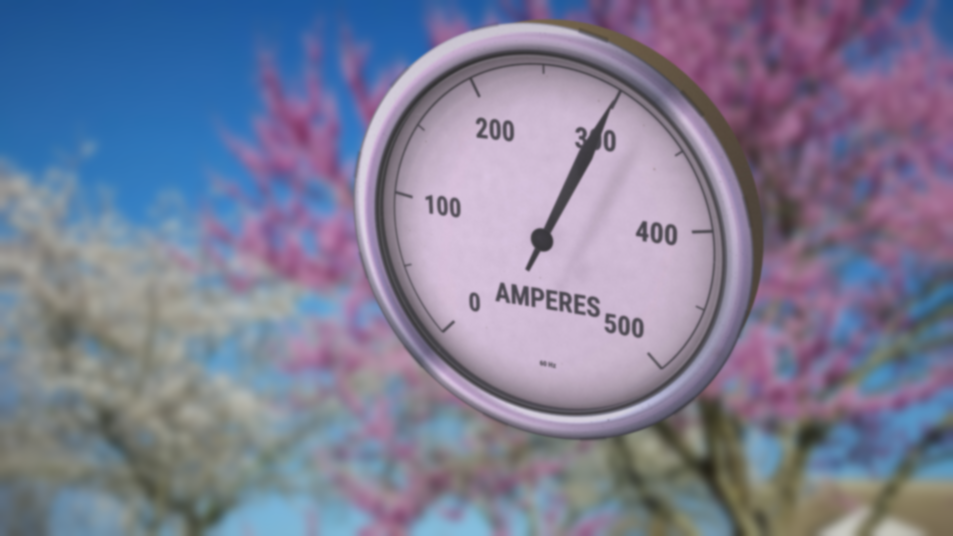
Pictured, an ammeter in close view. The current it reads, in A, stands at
300 A
